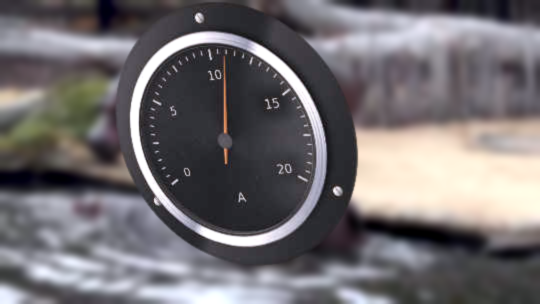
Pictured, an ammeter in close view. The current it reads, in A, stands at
11 A
